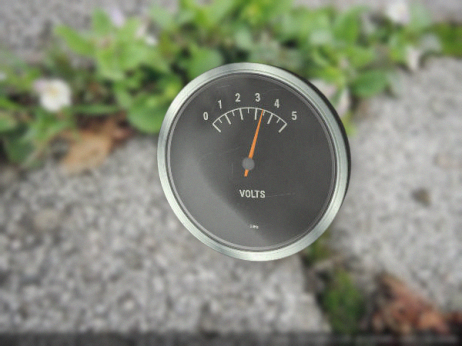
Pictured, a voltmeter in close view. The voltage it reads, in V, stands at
3.5 V
